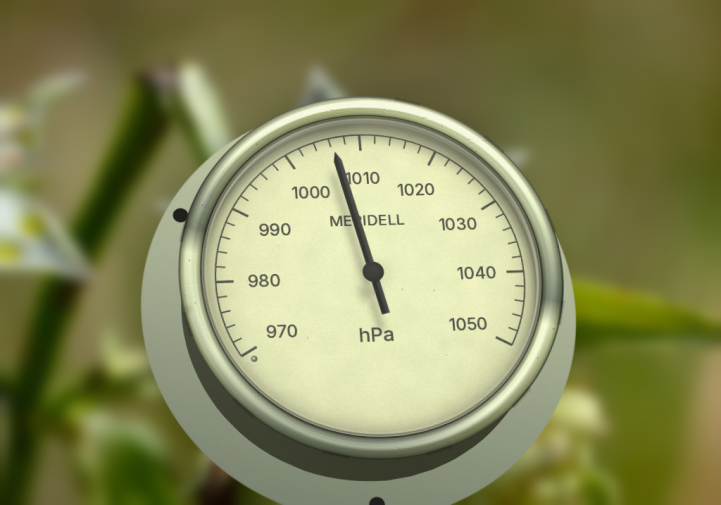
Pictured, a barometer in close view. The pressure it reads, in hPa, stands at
1006 hPa
